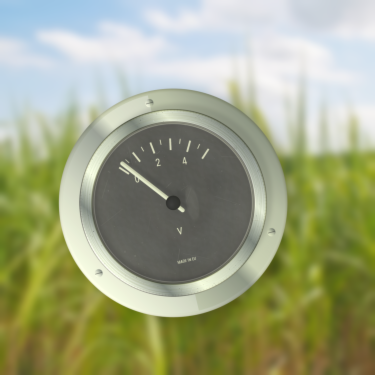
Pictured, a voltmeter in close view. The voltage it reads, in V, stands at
0.25 V
